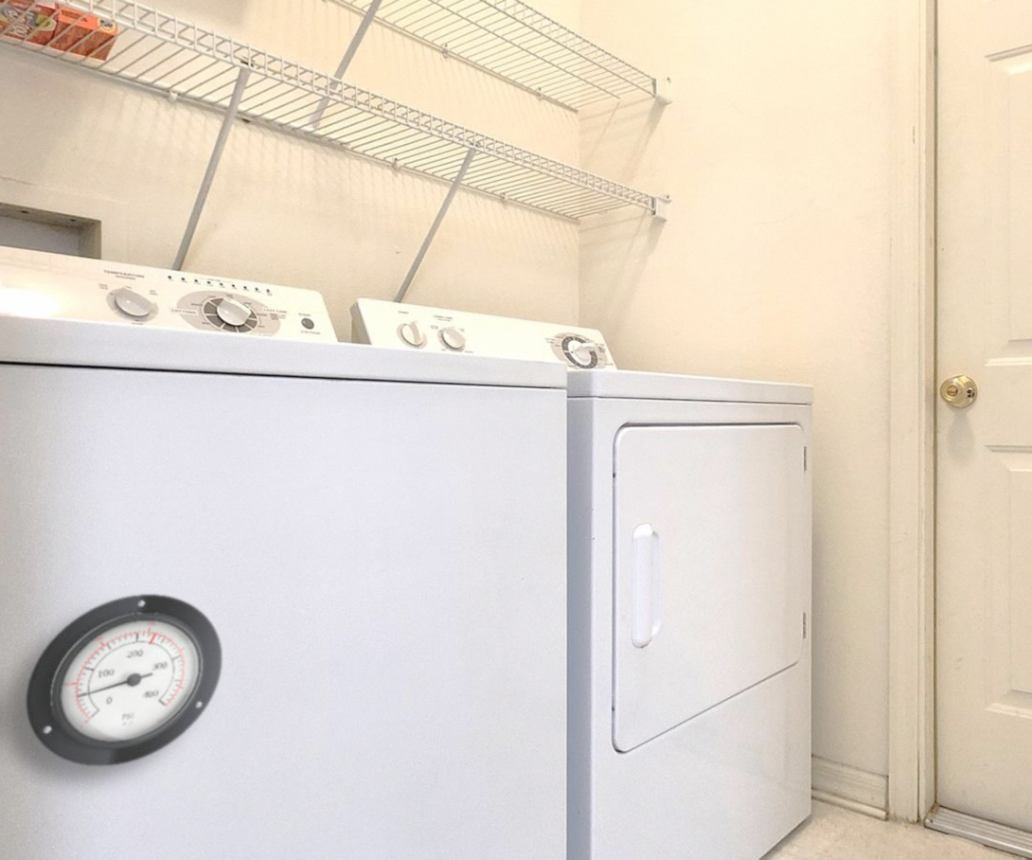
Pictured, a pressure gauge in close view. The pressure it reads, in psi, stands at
50 psi
